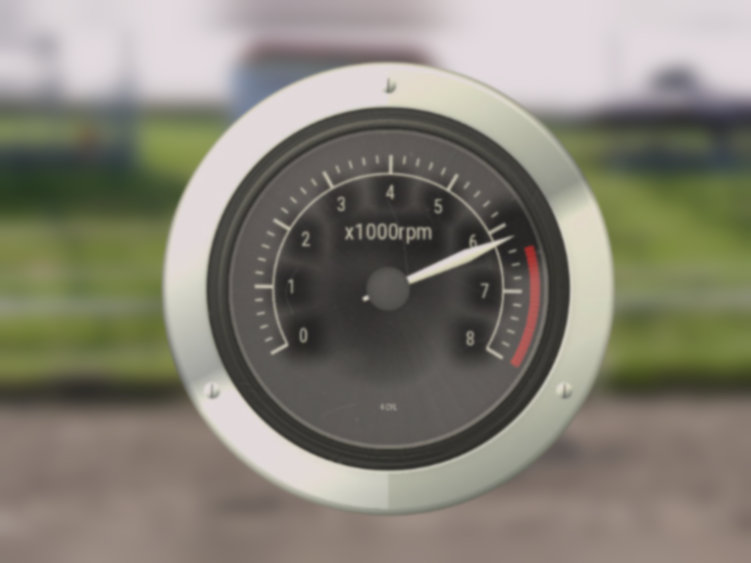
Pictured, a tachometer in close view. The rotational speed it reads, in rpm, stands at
6200 rpm
